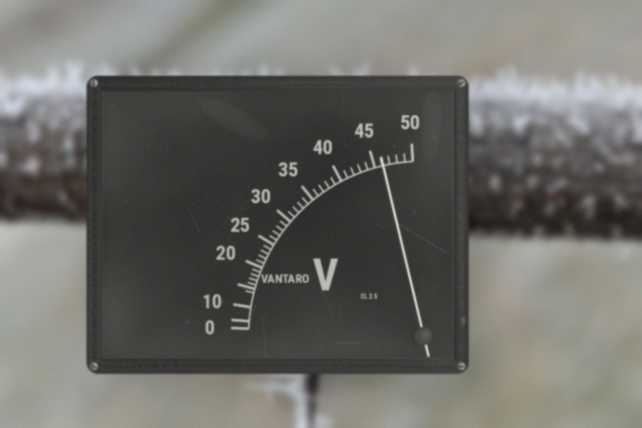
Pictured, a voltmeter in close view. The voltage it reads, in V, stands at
46 V
